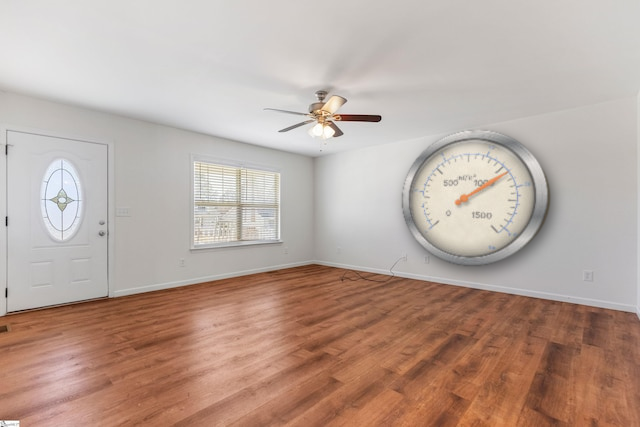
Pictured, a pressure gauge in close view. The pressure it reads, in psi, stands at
1050 psi
